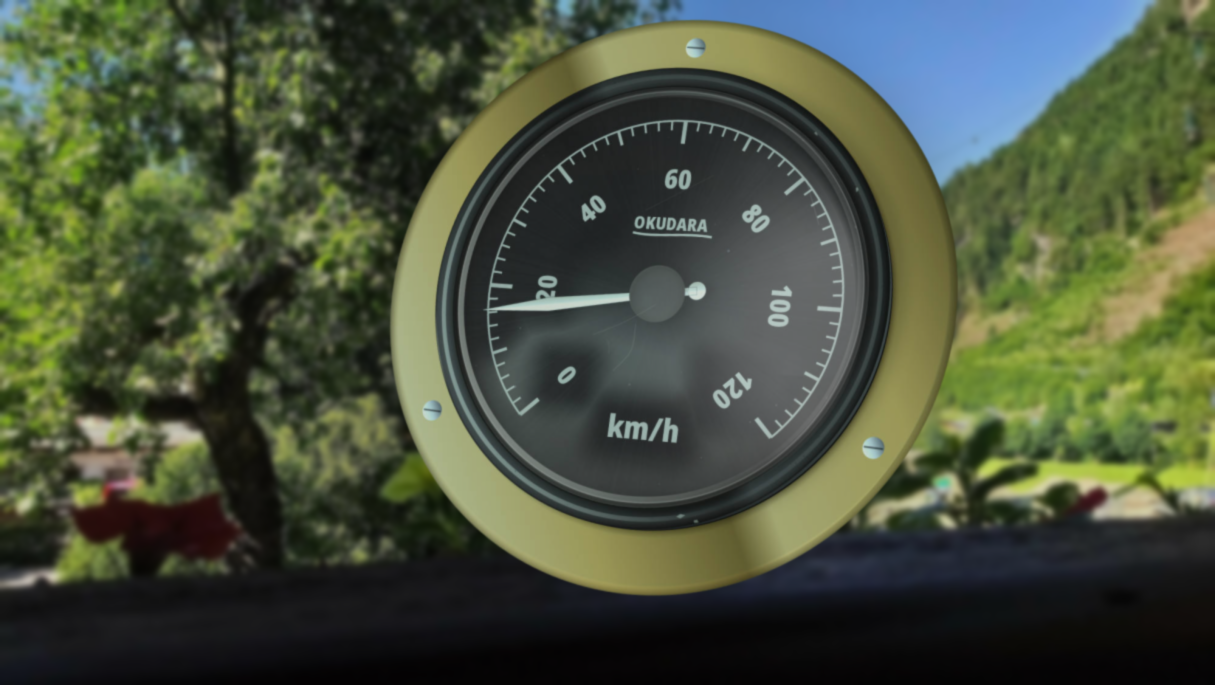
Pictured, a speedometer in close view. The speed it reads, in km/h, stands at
16 km/h
